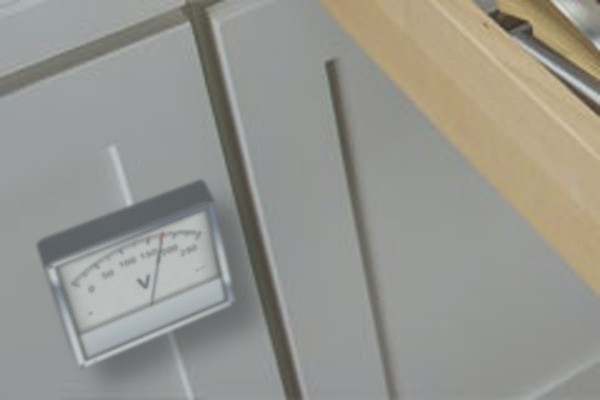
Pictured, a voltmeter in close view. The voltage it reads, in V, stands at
175 V
